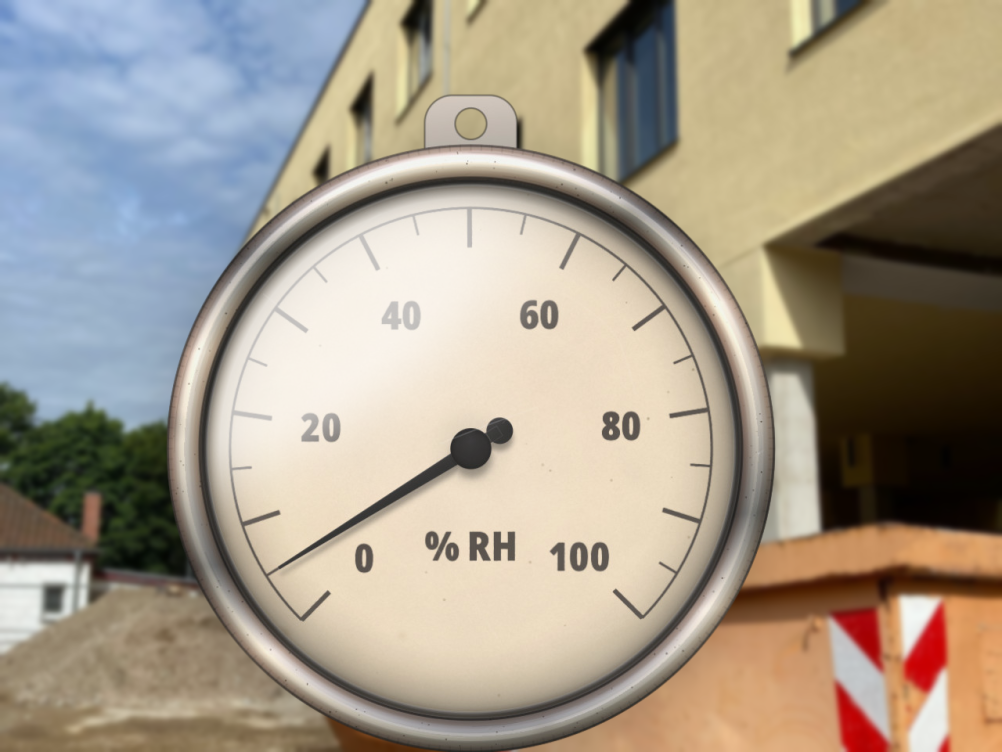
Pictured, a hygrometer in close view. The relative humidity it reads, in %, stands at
5 %
